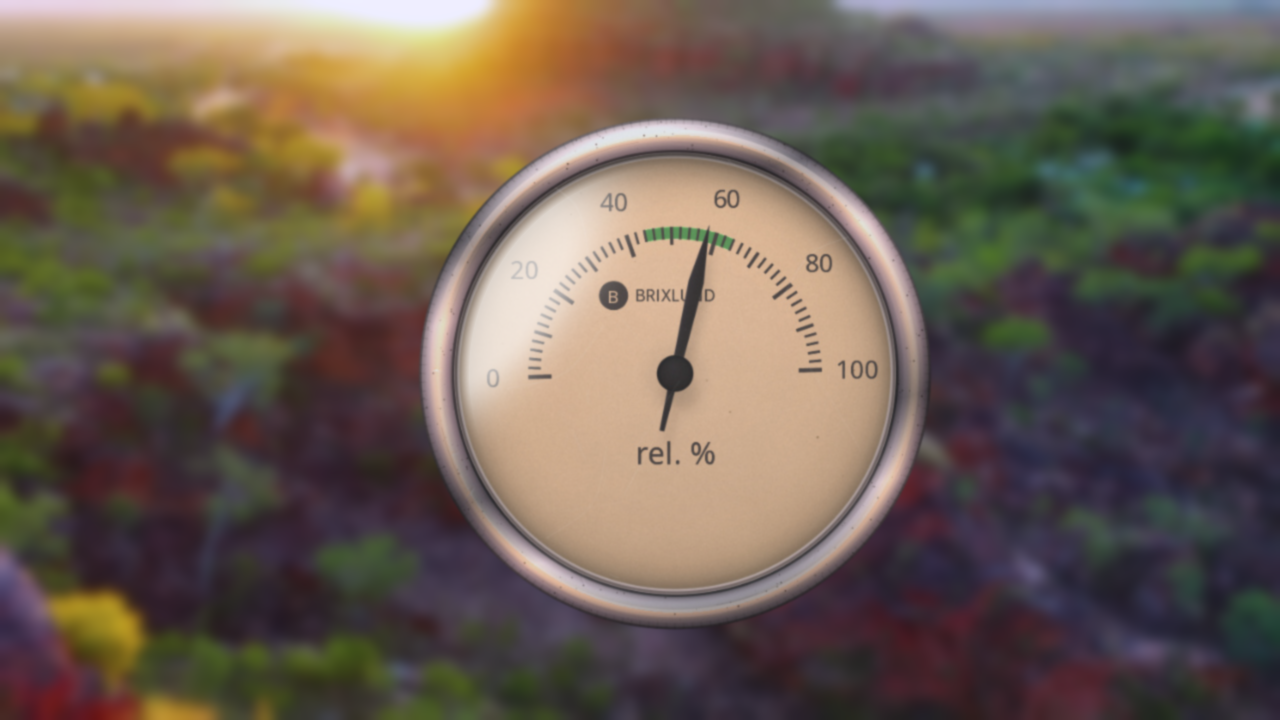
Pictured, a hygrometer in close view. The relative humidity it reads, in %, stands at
58 %
